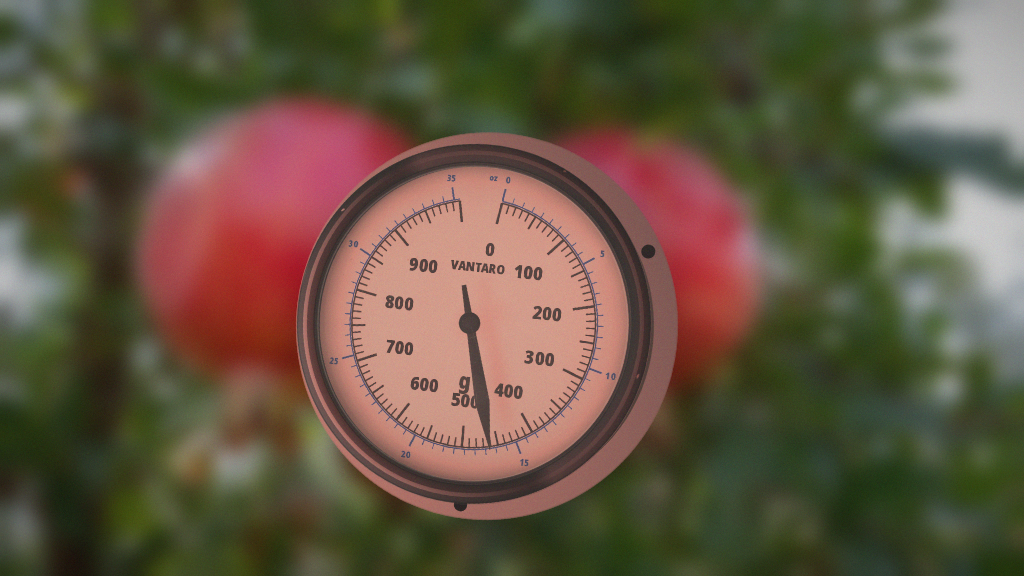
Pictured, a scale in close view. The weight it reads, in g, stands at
460 g
